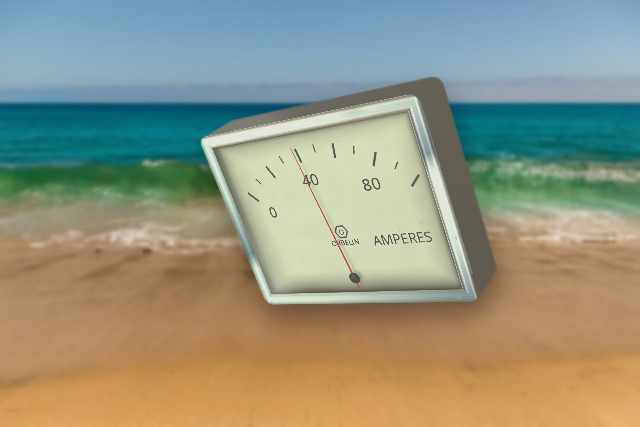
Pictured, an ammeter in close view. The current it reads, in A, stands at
40 A
